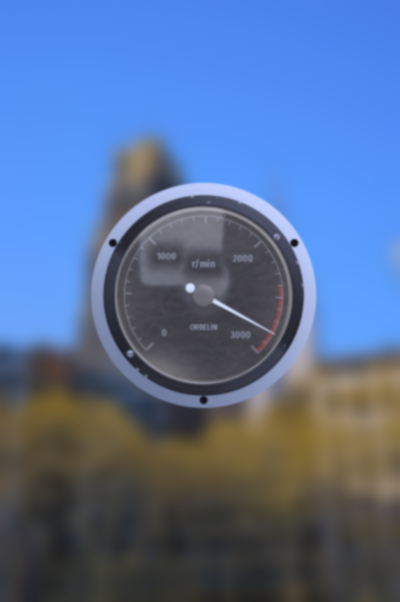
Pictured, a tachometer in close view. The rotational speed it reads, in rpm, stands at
2800 rpm
